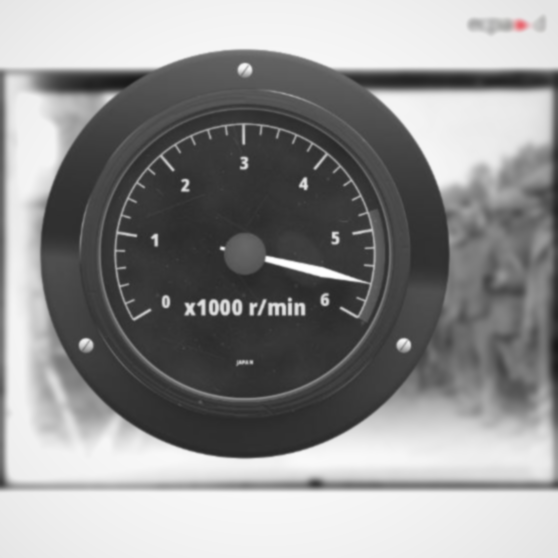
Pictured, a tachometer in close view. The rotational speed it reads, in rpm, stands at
5600 rpm
